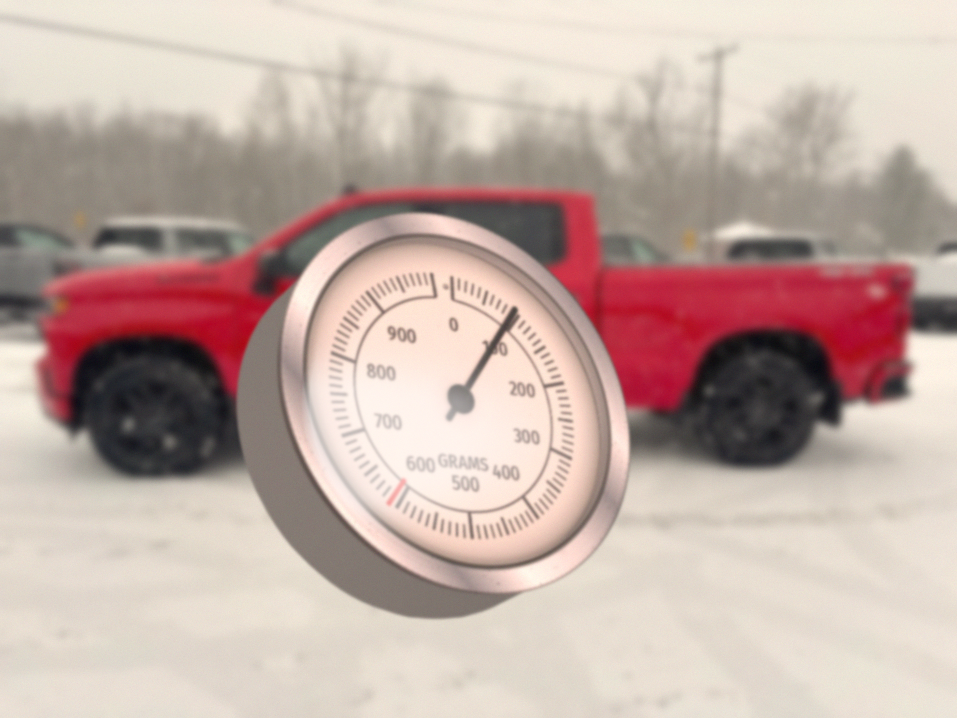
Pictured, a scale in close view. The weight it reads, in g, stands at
90 g
